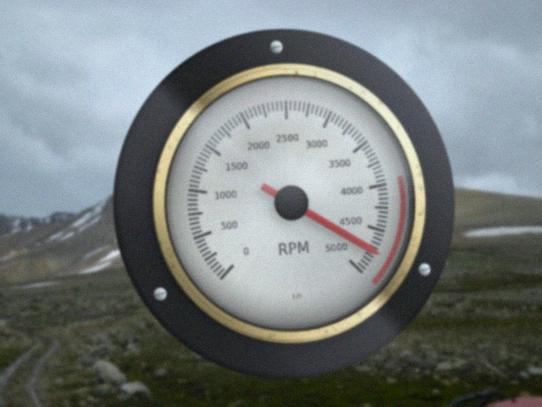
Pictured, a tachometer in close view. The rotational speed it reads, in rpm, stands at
4750 rpm
